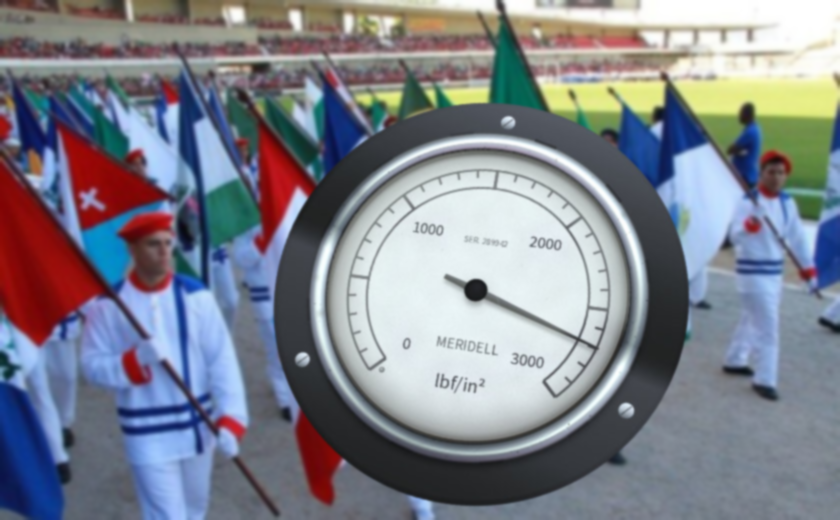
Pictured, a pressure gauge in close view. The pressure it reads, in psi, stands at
2700 psi
